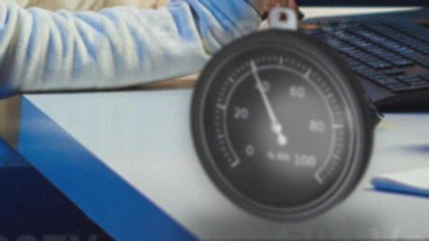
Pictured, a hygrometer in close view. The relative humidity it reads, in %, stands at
40 %
